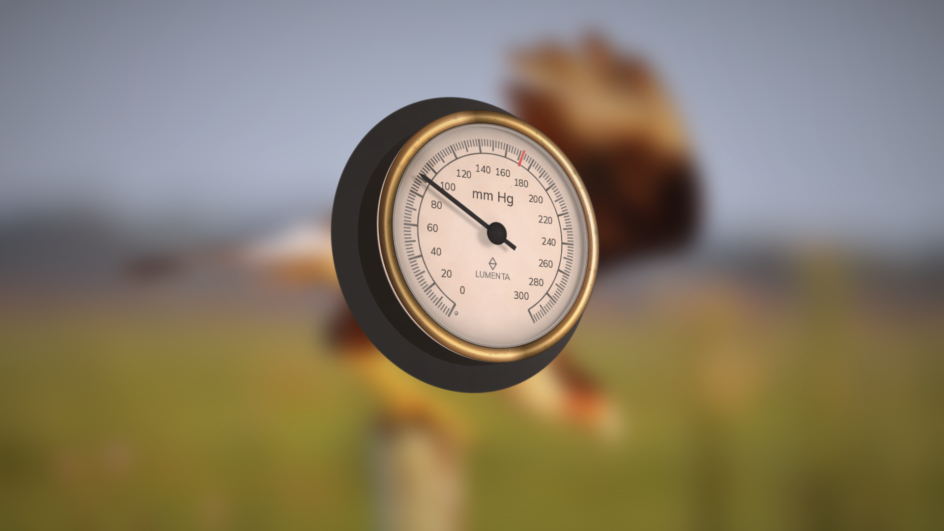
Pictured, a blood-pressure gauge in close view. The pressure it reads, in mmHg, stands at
90 mmHg
